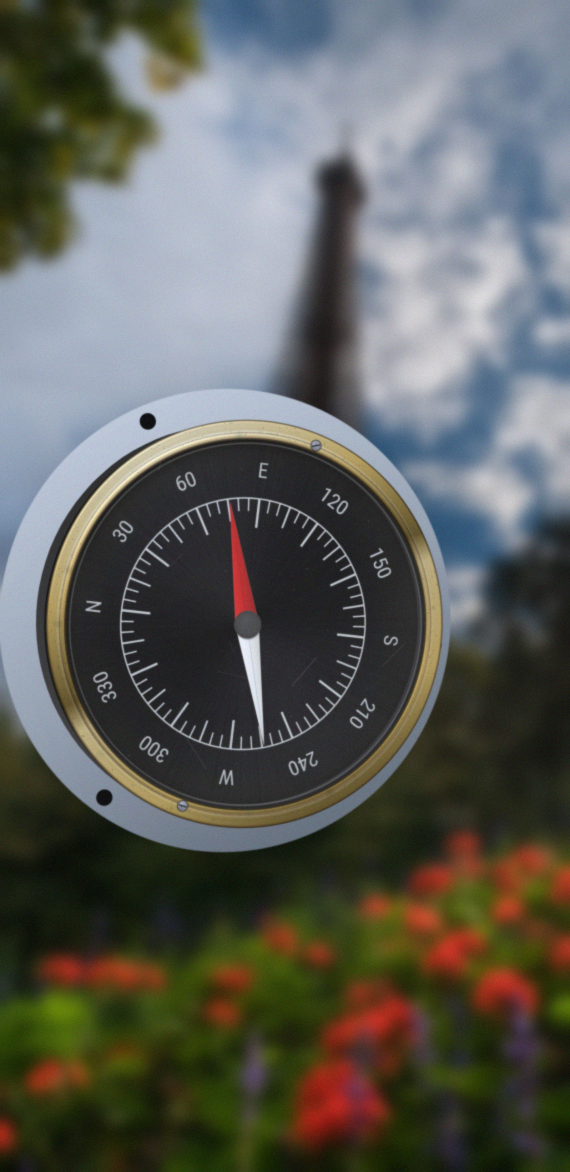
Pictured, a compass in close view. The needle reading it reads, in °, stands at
75 °
